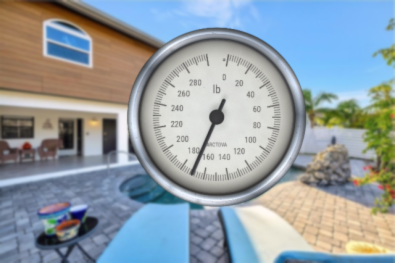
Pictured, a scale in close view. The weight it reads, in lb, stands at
170 lb
